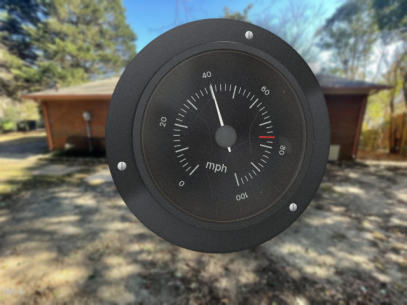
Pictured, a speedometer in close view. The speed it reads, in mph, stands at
40 mph
